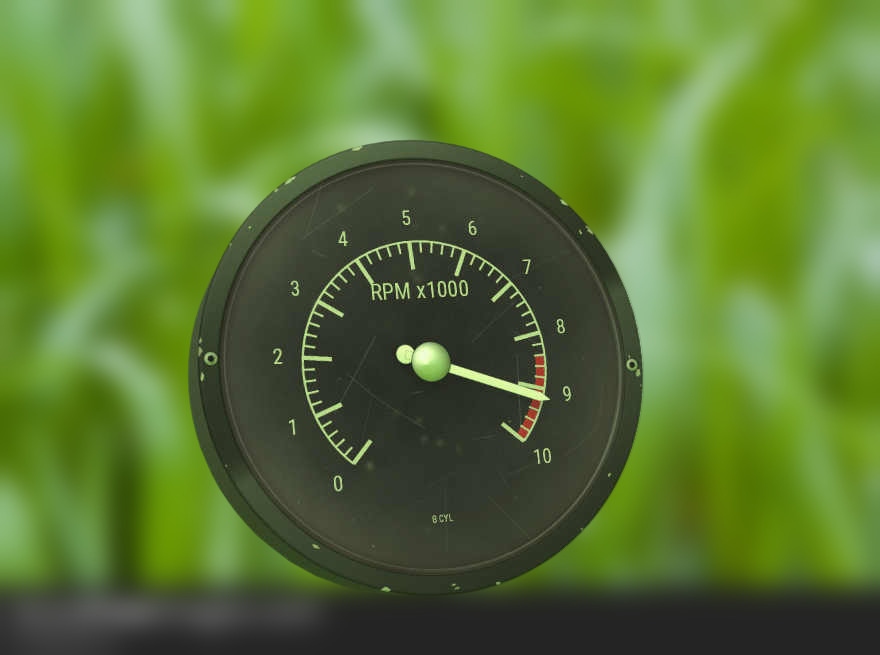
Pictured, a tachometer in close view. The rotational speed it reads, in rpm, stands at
9200 rpm
